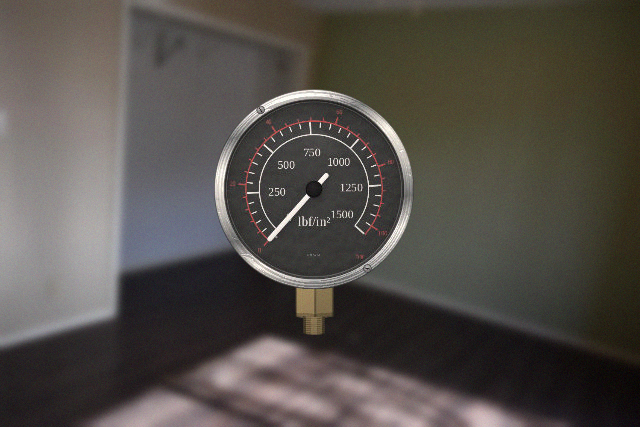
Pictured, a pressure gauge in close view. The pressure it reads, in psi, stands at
0 psi
